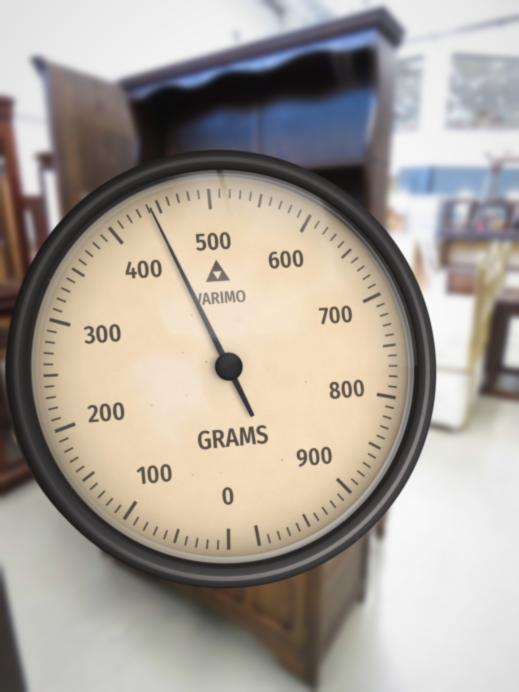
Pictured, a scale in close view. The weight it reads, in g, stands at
440 g
